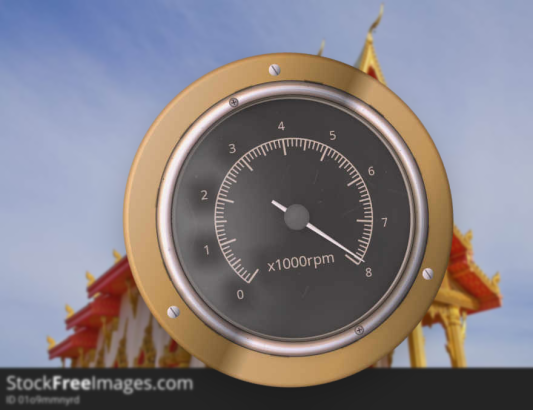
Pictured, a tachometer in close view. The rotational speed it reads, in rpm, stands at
7900 rpm
